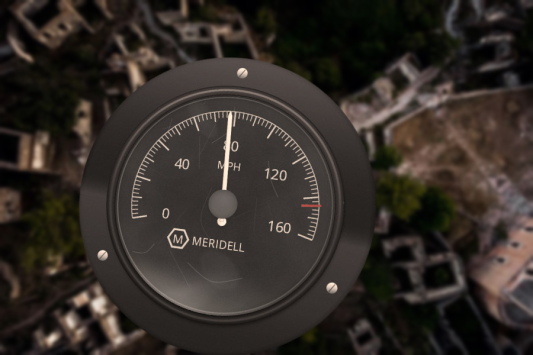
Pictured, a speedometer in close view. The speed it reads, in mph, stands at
78 mph
